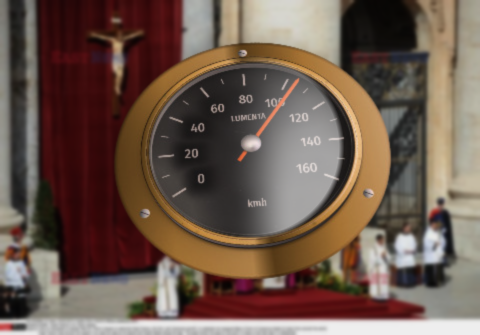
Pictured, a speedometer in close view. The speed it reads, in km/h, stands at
105 km/h
